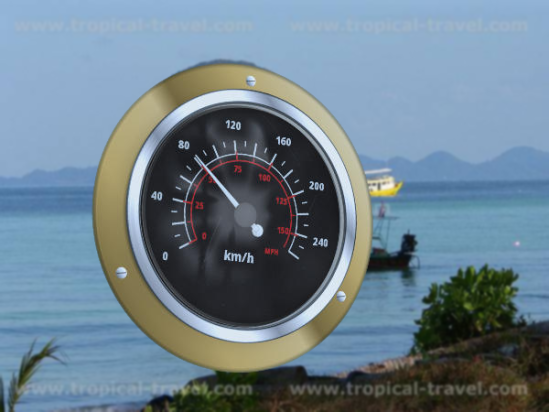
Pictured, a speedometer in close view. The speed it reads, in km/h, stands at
80 km/h
